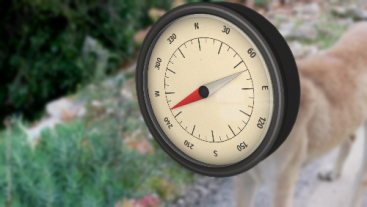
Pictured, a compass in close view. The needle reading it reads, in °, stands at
250 °
